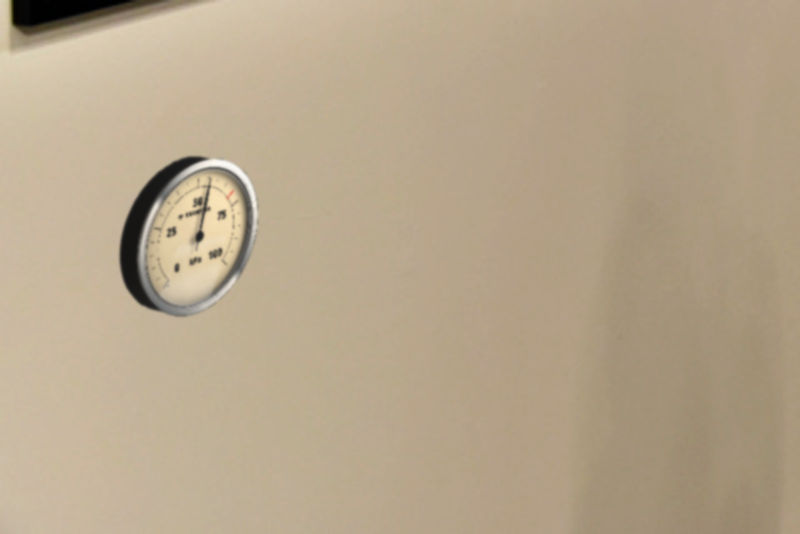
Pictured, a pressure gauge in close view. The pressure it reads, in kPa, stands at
55 kPa
